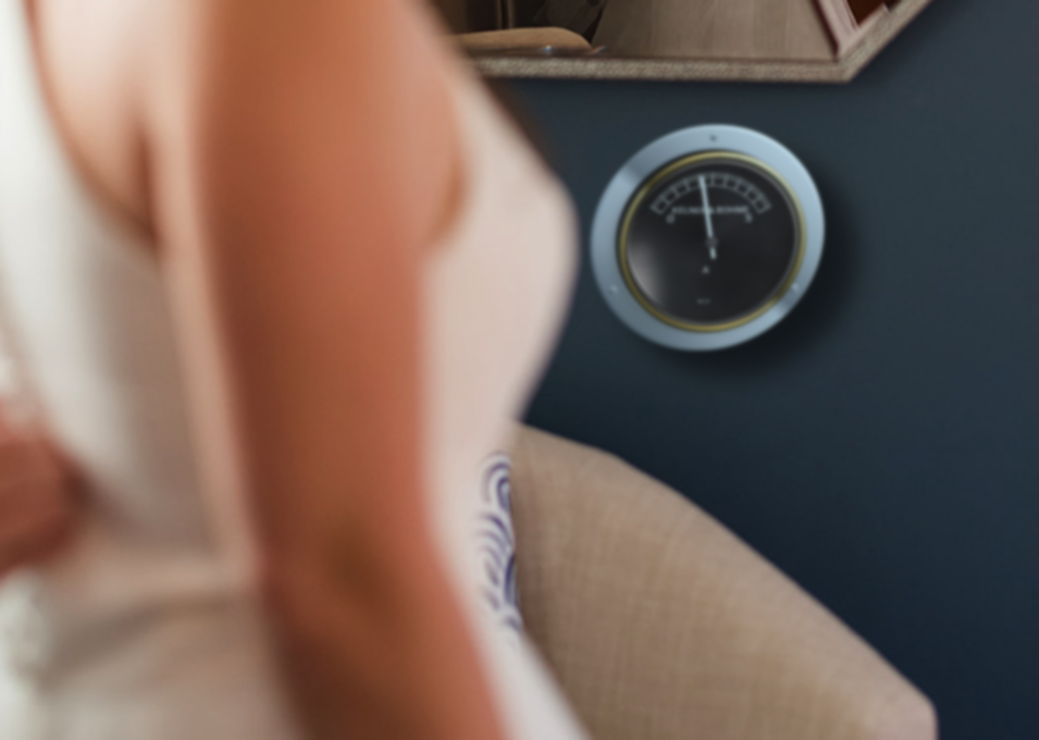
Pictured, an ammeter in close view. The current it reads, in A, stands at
2 A
